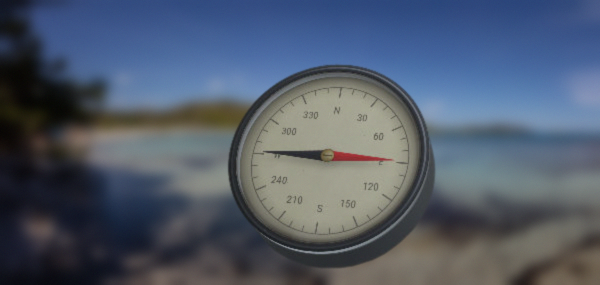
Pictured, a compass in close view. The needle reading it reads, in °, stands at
90 °
